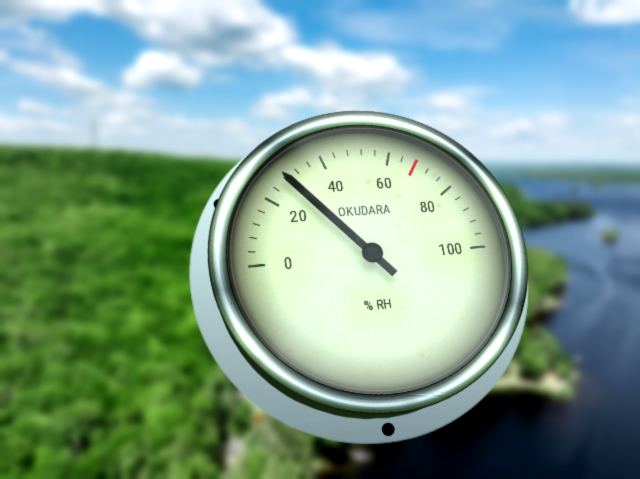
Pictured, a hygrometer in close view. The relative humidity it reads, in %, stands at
28 %
